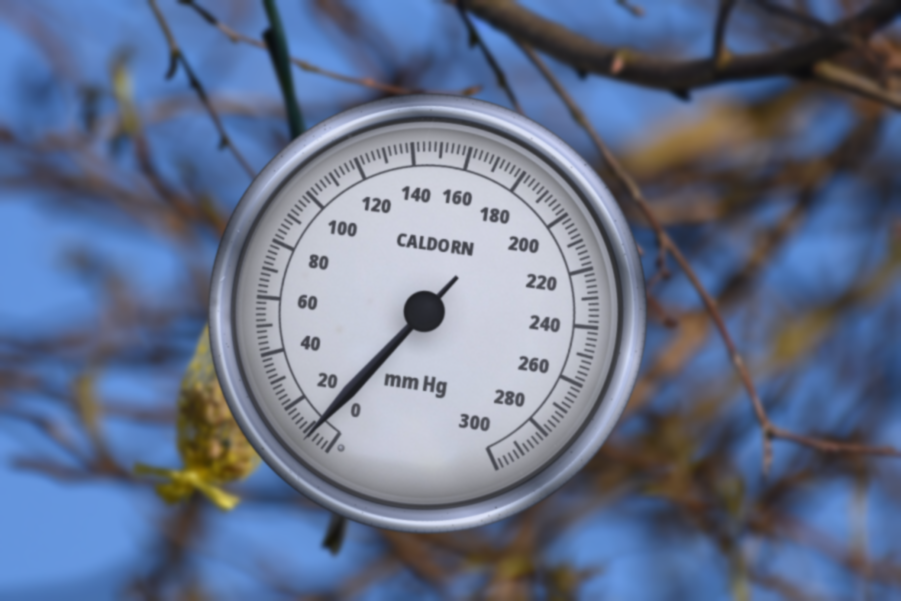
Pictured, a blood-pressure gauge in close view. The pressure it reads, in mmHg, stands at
8 mmHg
